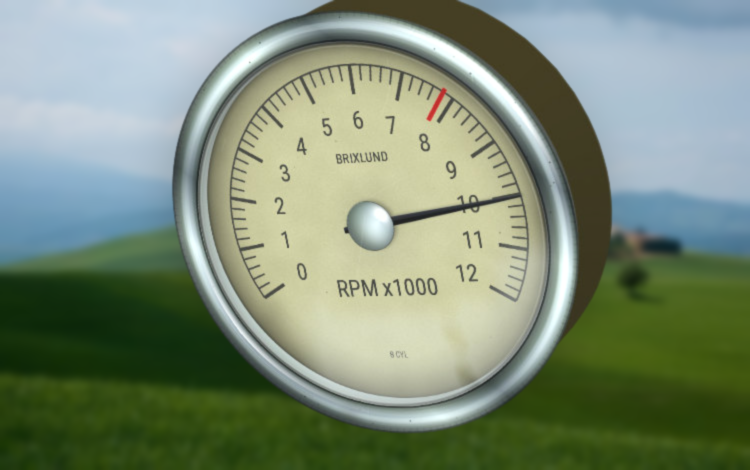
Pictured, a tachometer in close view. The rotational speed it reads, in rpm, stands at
10000 rpm
